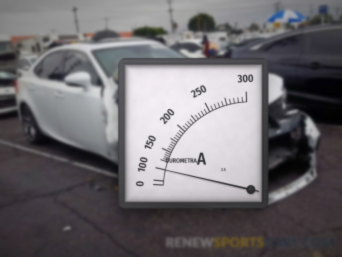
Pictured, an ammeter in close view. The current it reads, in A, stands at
100 A
